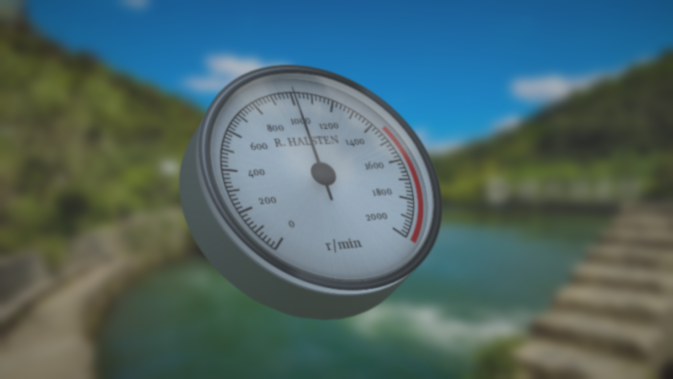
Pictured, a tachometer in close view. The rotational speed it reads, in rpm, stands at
1000 rpm
